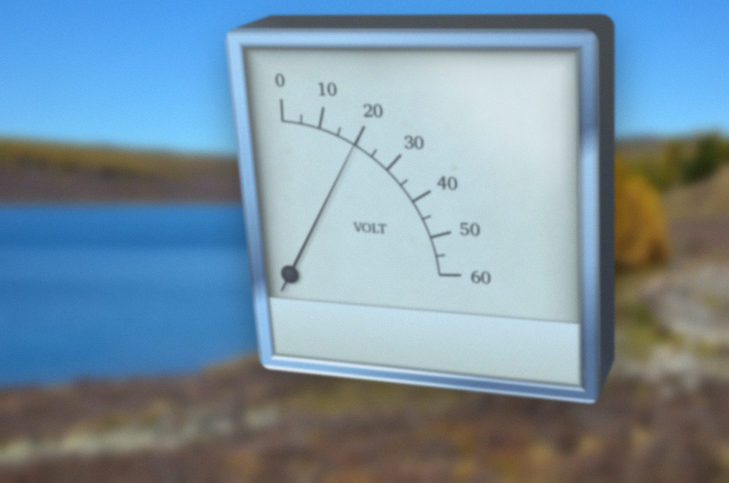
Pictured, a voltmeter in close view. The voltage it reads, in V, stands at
20 V
